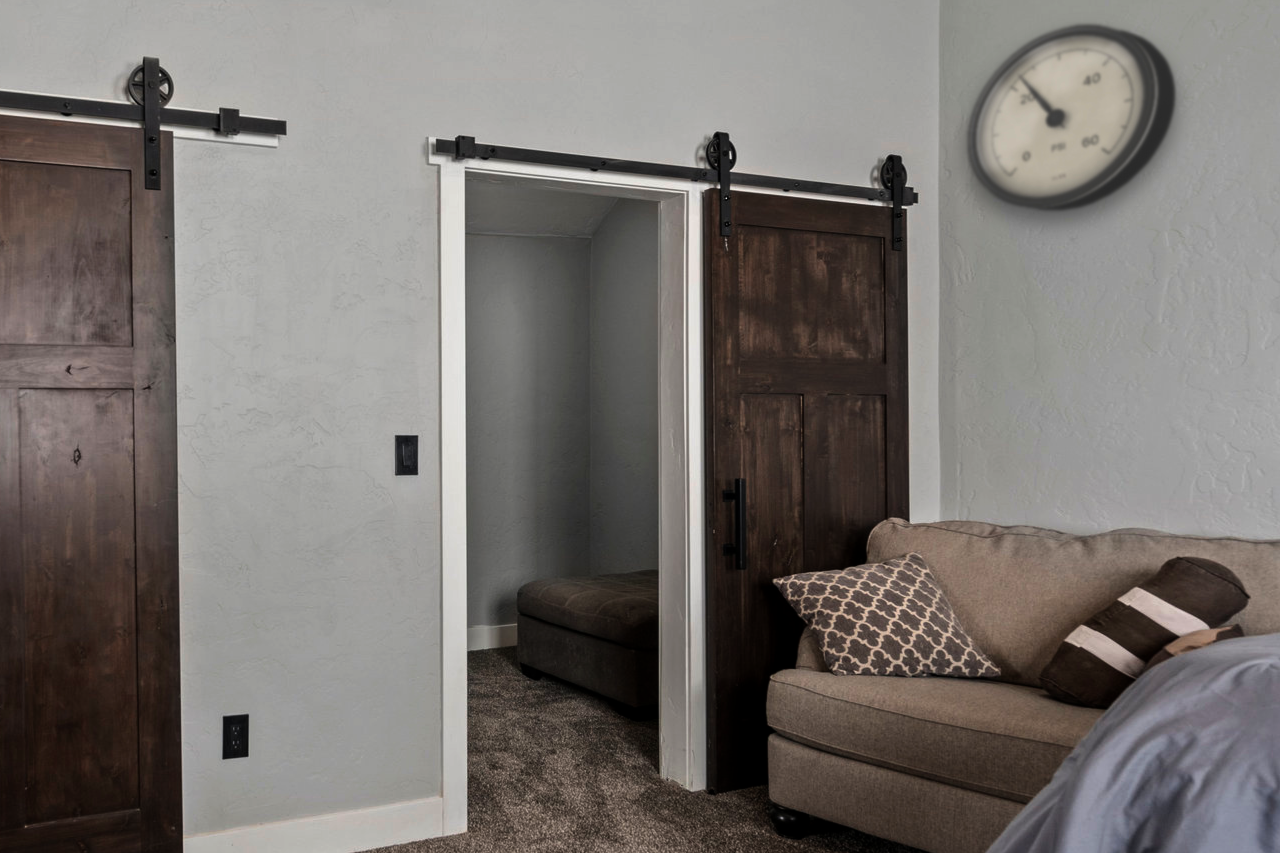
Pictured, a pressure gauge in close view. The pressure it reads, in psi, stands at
22.5 psi
